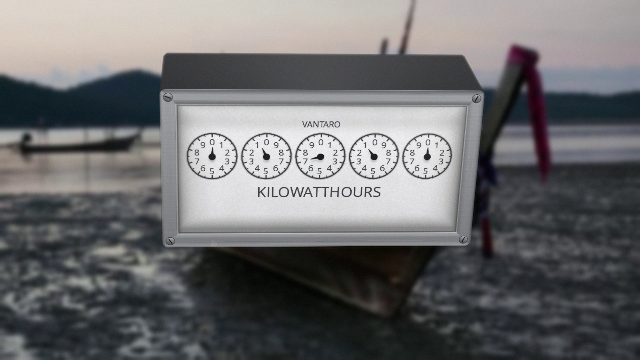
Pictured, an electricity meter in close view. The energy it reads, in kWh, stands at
710 kWh
